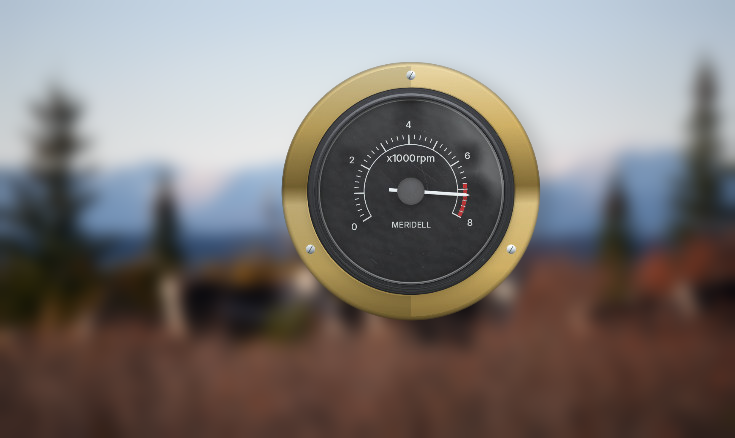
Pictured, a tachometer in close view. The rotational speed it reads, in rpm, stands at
7200 rpm
